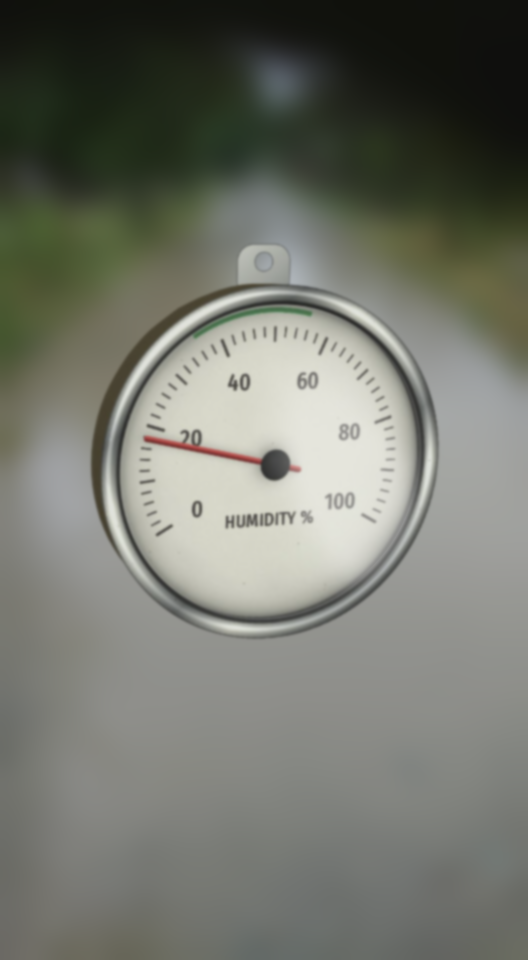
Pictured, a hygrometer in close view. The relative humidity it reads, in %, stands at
18 %
